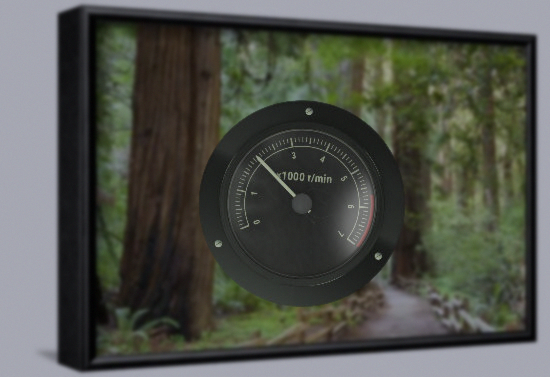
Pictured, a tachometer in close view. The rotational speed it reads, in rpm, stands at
2000 rpm
